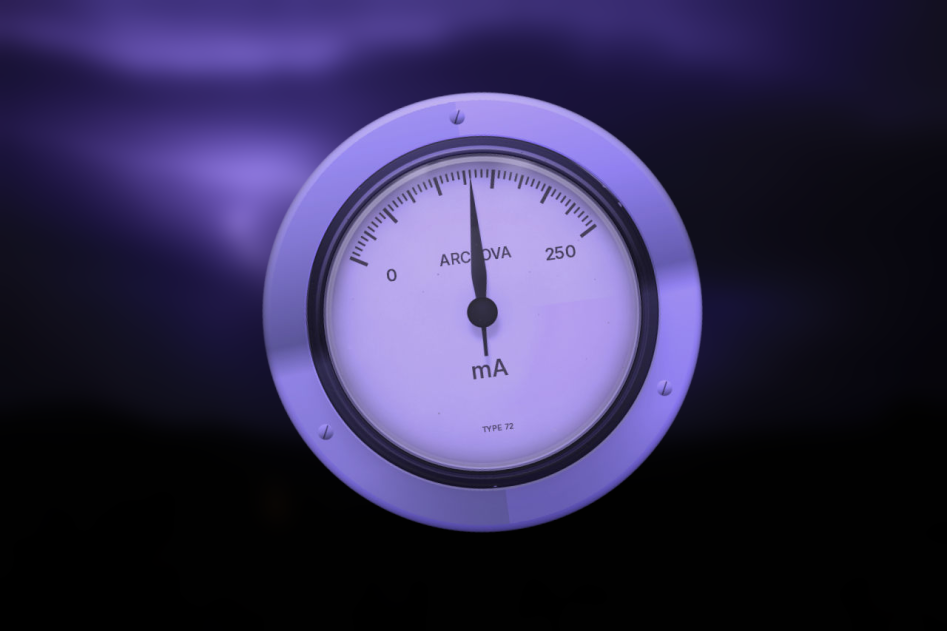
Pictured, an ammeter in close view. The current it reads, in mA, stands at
130 mA
